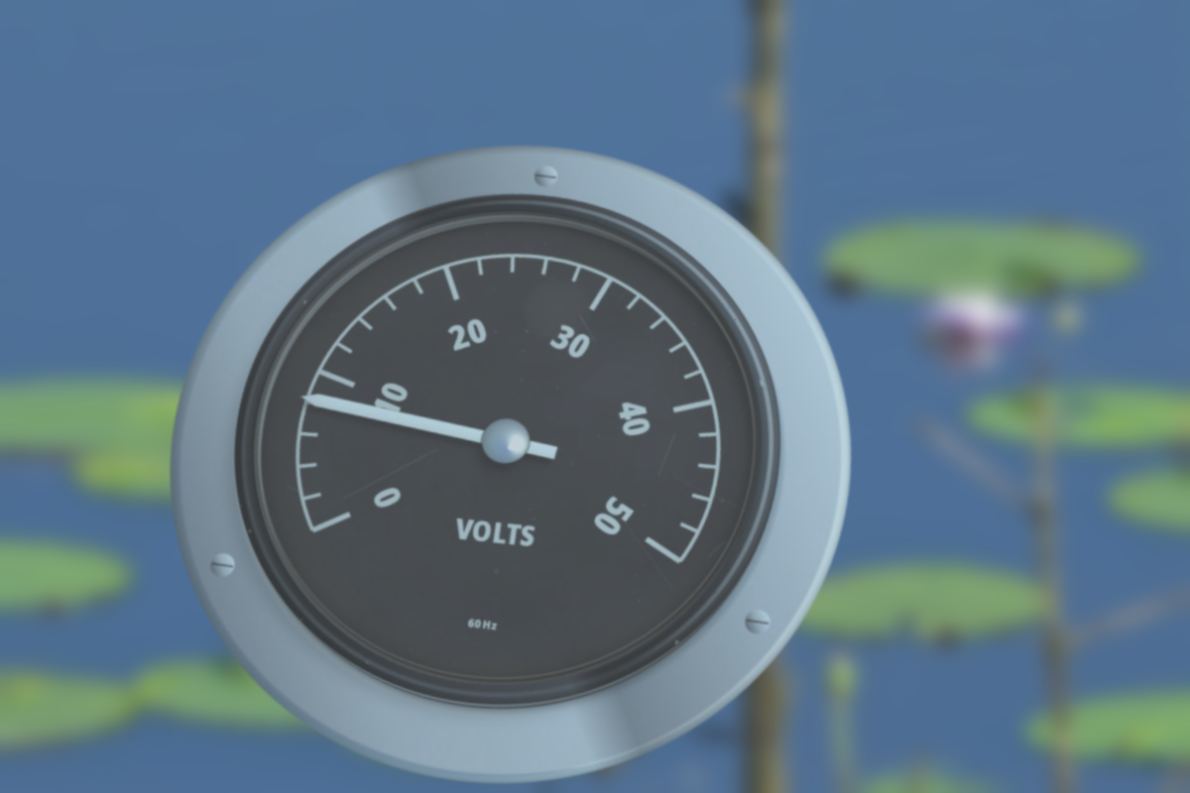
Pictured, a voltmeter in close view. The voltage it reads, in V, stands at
8 V
